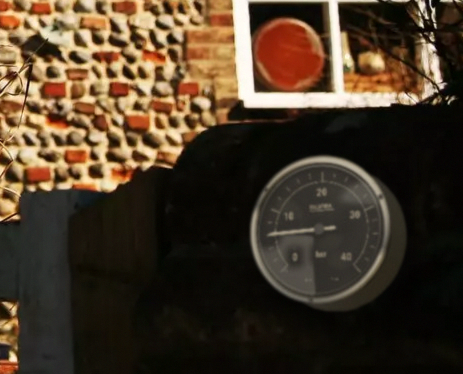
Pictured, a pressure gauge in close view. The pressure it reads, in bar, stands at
6 bar
